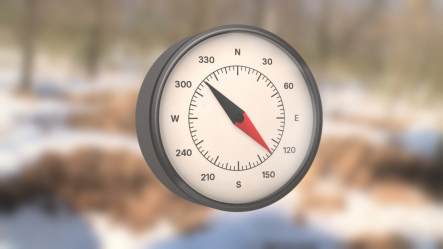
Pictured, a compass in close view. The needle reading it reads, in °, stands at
135 °
